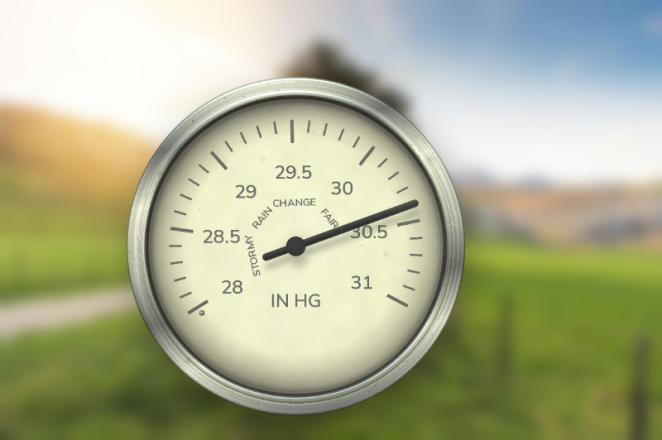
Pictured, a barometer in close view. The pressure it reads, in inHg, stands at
30.4 inHg
